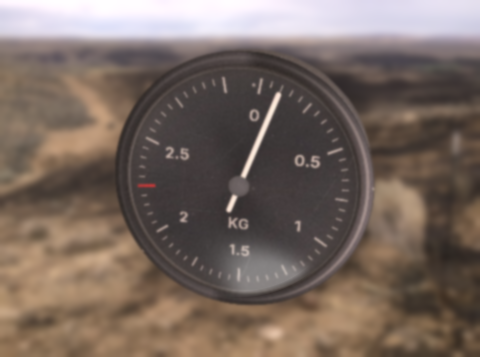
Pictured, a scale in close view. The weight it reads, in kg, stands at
0.1 kg
